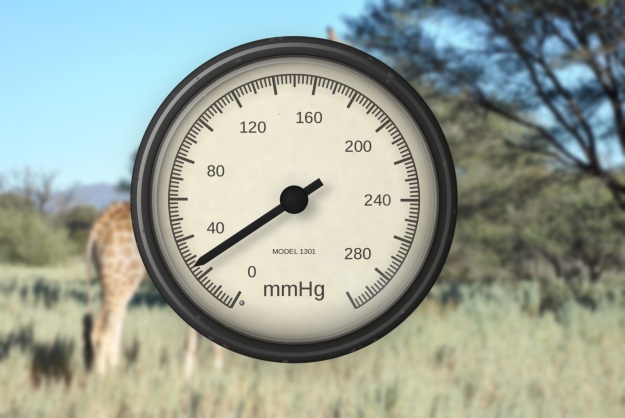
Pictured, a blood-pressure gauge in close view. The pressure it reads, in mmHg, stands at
26 mmHg
